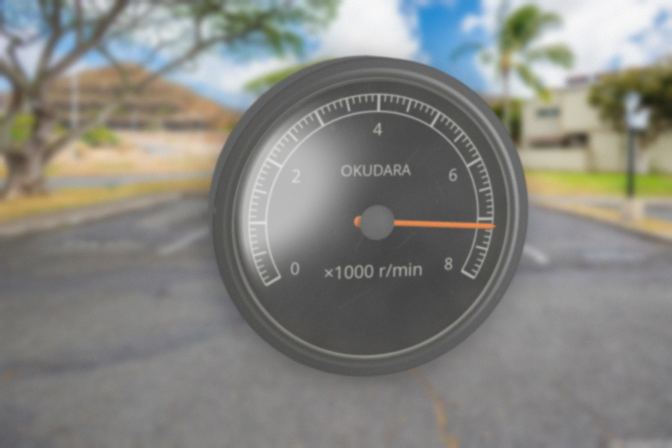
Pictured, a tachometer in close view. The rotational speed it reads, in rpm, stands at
7100 rpm
